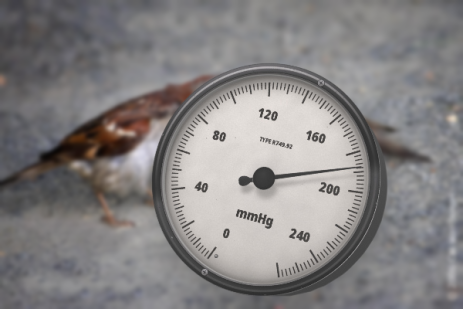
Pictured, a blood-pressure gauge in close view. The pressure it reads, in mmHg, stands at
188 mmHg
